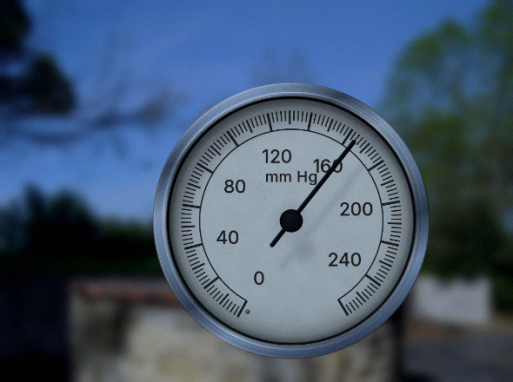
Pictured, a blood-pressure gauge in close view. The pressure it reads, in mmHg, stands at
164 mmHg
